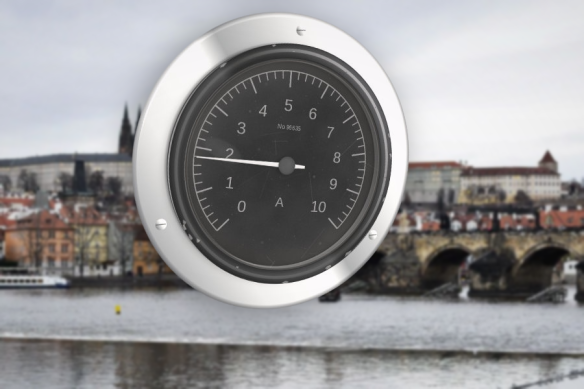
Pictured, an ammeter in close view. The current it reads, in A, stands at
1.8 A
